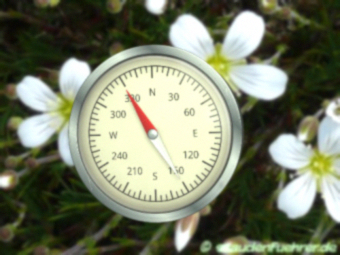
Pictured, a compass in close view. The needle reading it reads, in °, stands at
330 °
